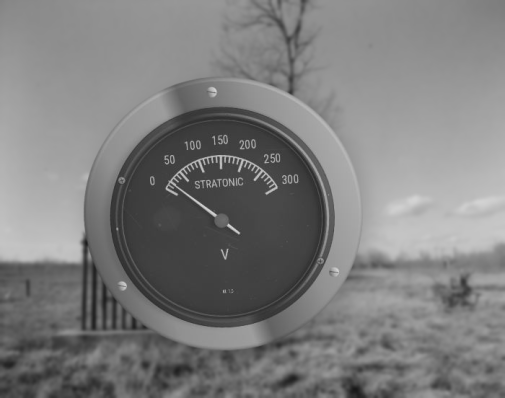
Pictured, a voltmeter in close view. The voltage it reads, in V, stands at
20 V
